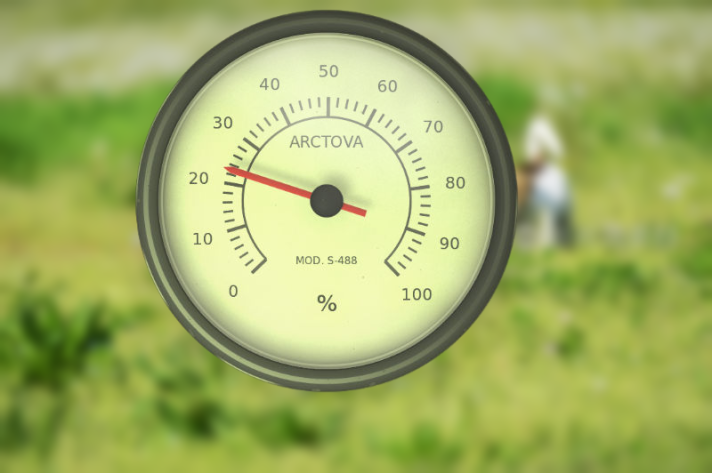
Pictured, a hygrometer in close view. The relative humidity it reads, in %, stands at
23 %
